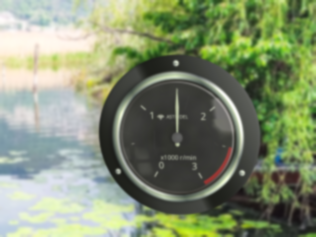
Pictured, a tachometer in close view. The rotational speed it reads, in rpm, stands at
1500 rpm
